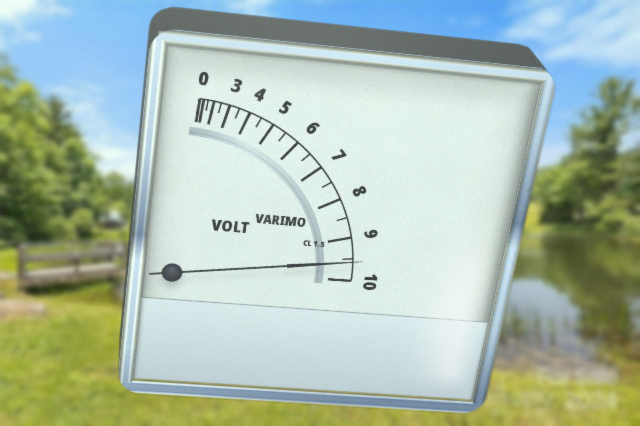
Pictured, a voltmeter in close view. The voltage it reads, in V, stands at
9.5 V
